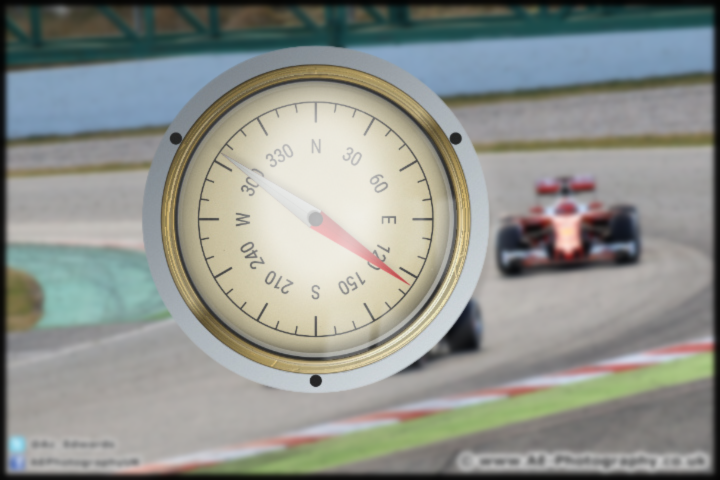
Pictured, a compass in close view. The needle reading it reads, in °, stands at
125 °
